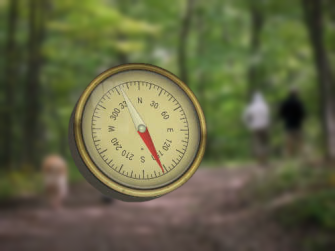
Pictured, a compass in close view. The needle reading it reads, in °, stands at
155 °
